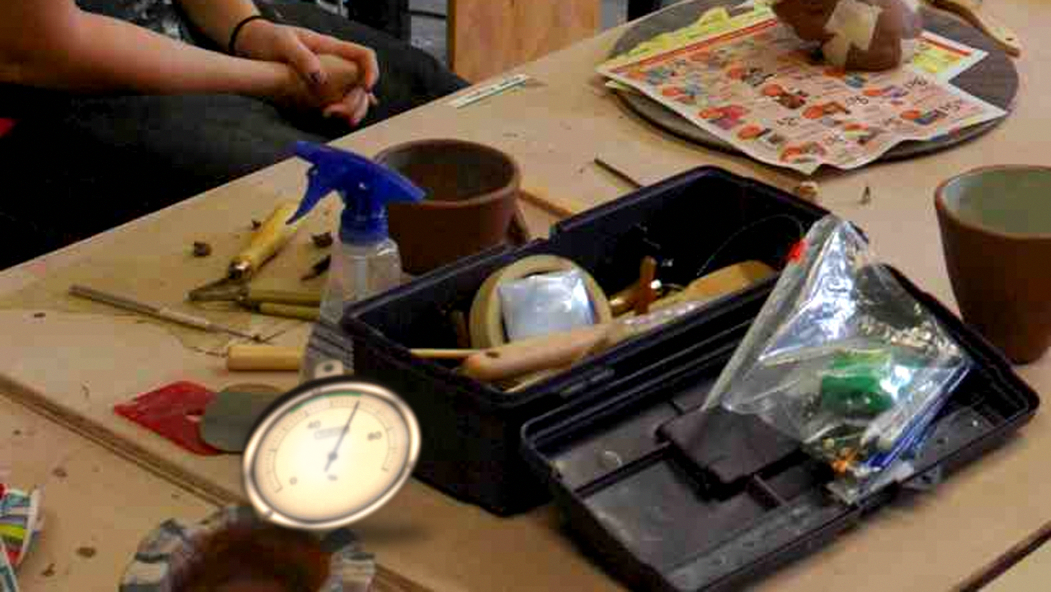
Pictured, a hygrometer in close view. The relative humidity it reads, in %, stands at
60 %
